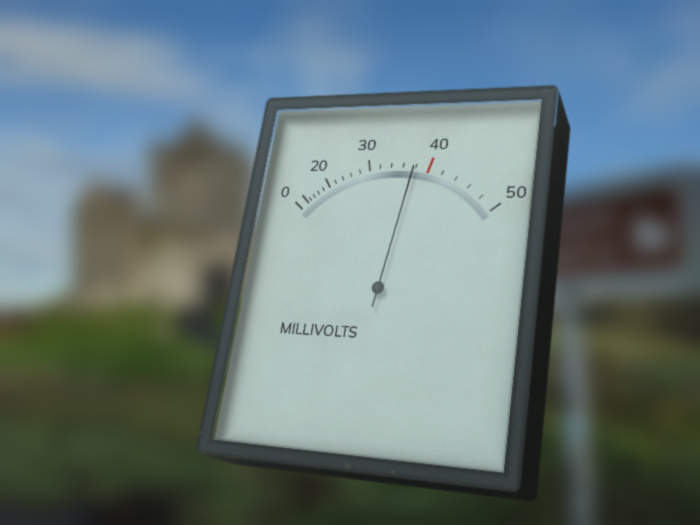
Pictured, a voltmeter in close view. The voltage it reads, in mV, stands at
38 mV
